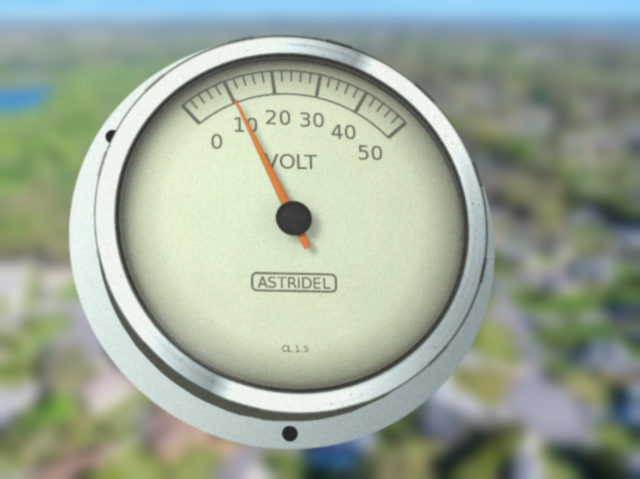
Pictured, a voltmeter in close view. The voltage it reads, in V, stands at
10 V
